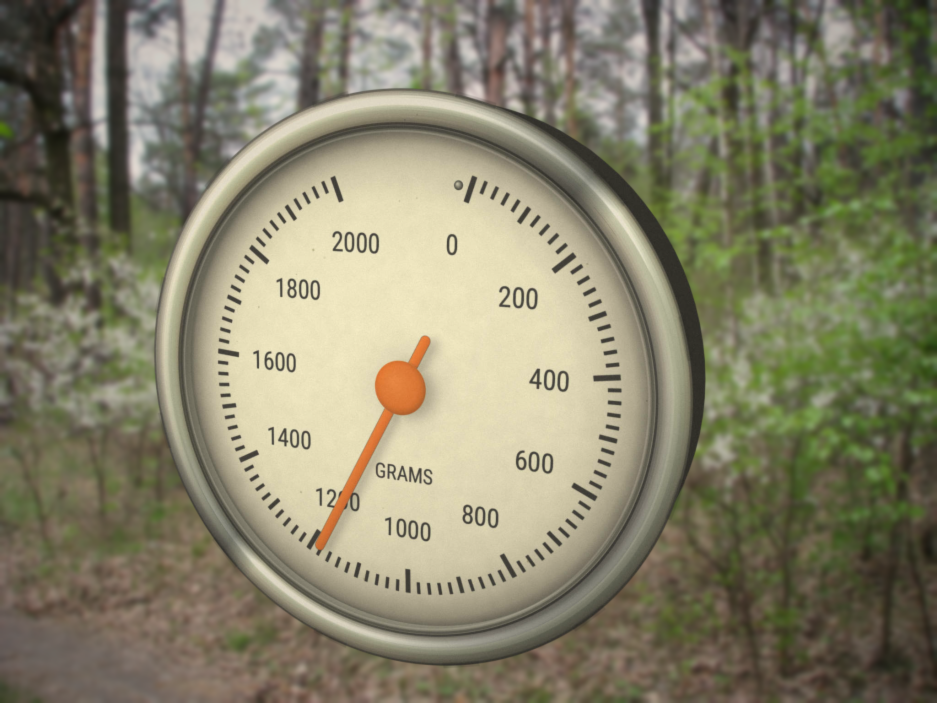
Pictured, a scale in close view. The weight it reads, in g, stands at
1180 g
